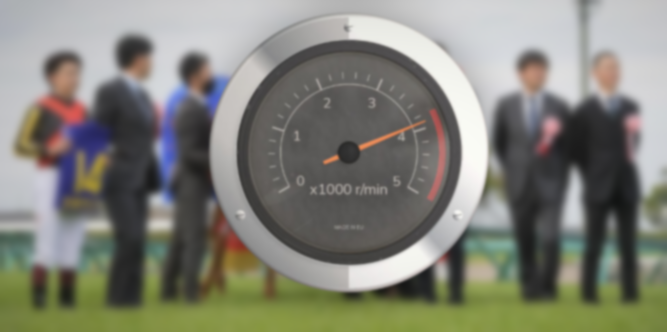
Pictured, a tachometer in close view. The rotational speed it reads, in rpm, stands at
3900 rpm
